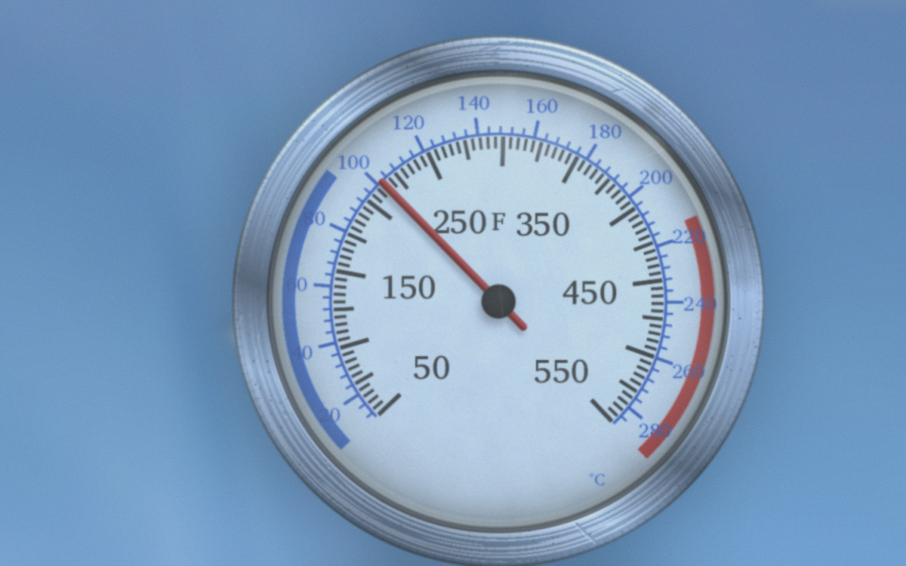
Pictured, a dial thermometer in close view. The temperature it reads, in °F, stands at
215 °F
